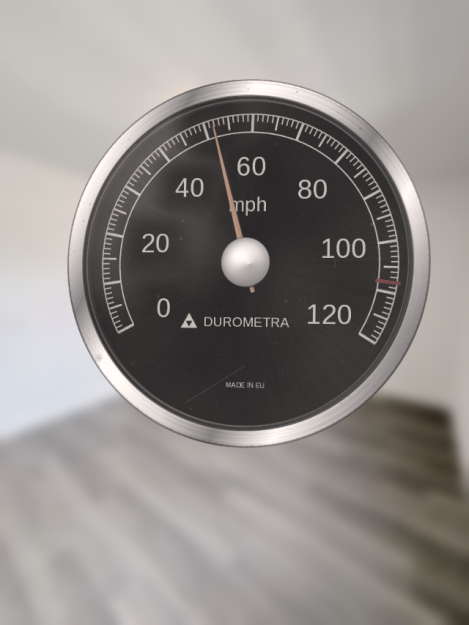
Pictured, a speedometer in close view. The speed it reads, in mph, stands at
52 mph
